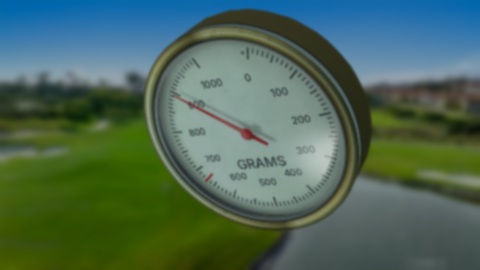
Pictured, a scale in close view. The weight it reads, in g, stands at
900 g
